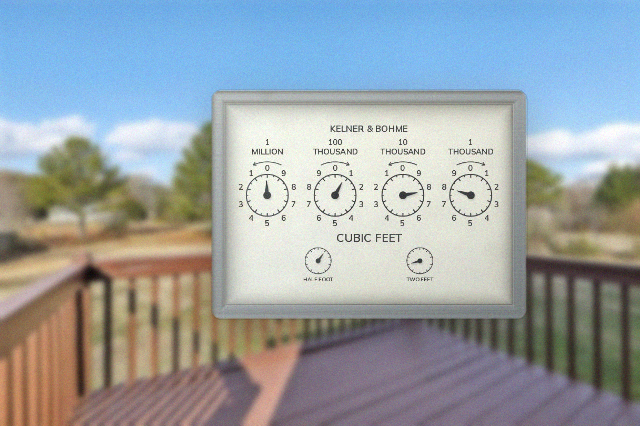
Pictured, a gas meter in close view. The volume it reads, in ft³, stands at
7800 ft³
